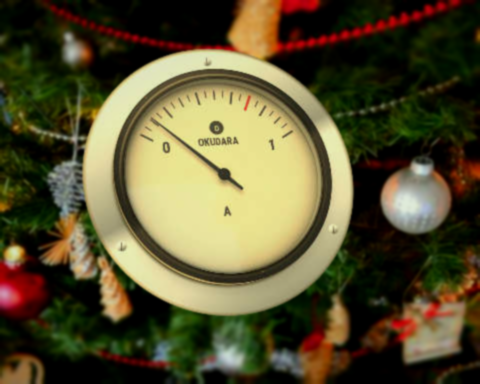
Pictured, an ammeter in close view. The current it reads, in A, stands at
0.1 A
